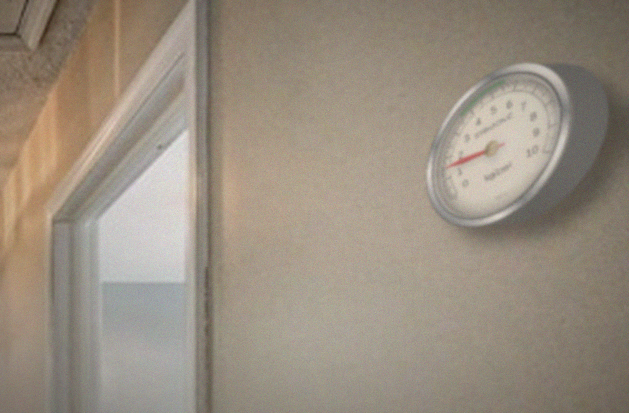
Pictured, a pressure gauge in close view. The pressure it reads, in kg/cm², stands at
1.5 kg/cm²
